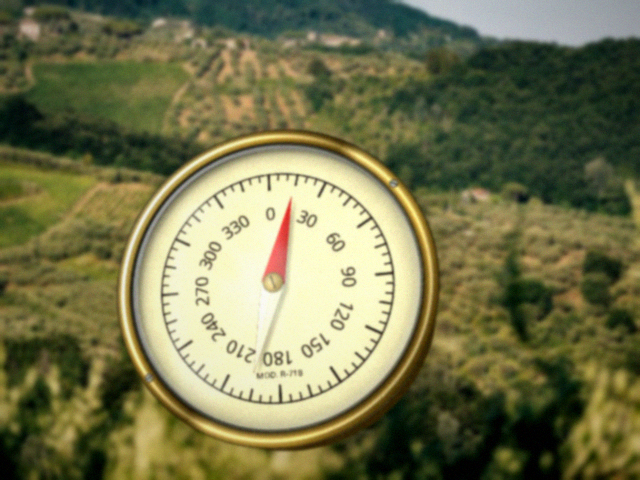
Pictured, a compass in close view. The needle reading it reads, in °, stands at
15 °
